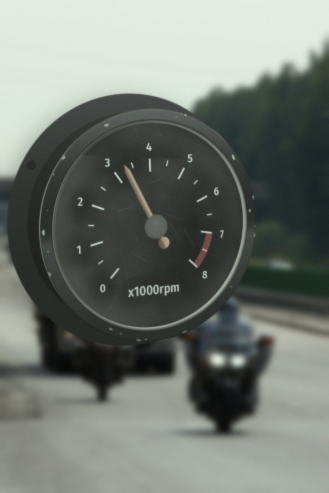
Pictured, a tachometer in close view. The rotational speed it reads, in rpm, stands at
3250 rpm
